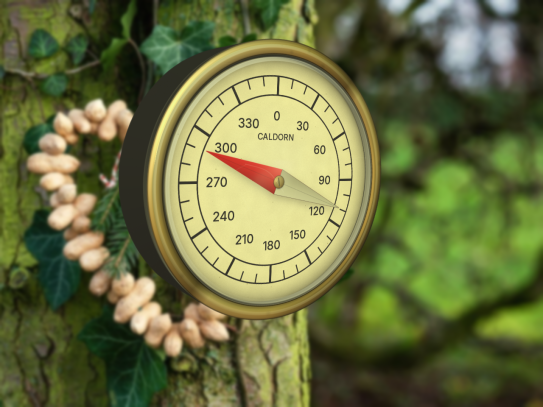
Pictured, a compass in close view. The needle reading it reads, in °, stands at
290 °
